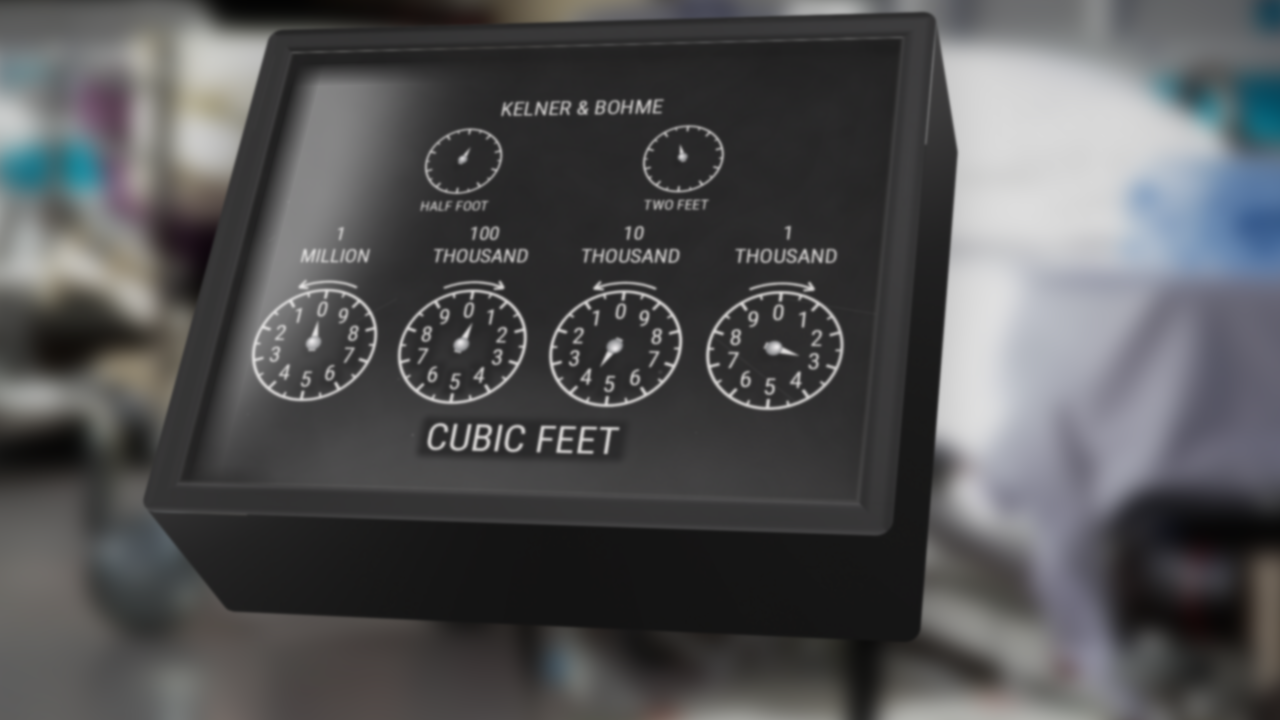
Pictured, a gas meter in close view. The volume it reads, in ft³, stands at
4300 ft³
